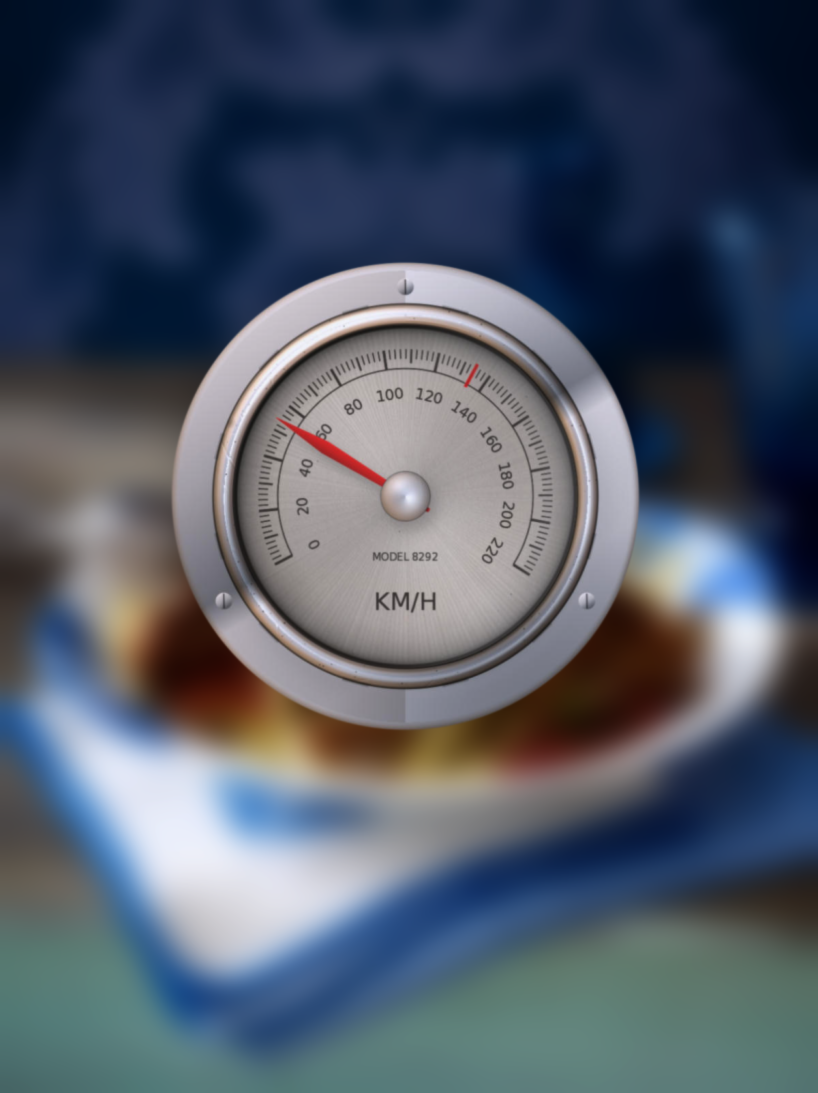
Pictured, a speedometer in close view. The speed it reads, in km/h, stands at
54 km/h
